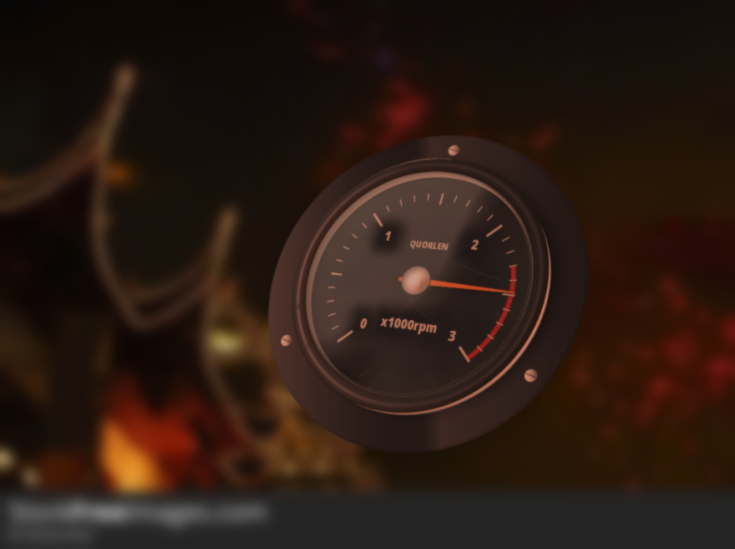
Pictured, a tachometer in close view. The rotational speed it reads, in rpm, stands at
2500 rpm
